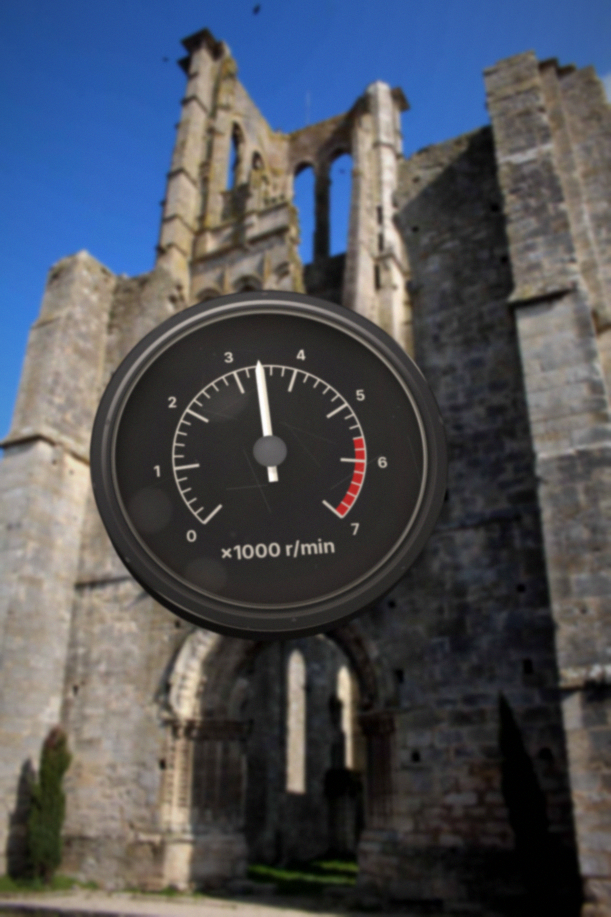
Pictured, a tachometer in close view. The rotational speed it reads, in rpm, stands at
3400 rpm
